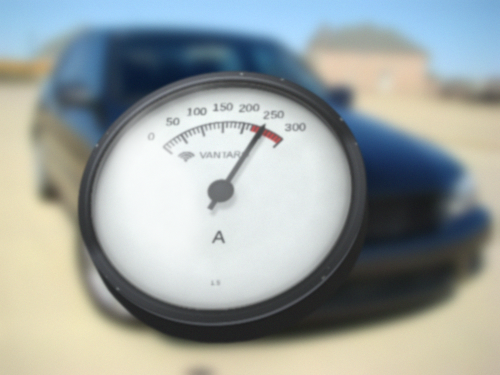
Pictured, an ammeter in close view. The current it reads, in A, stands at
250 A
